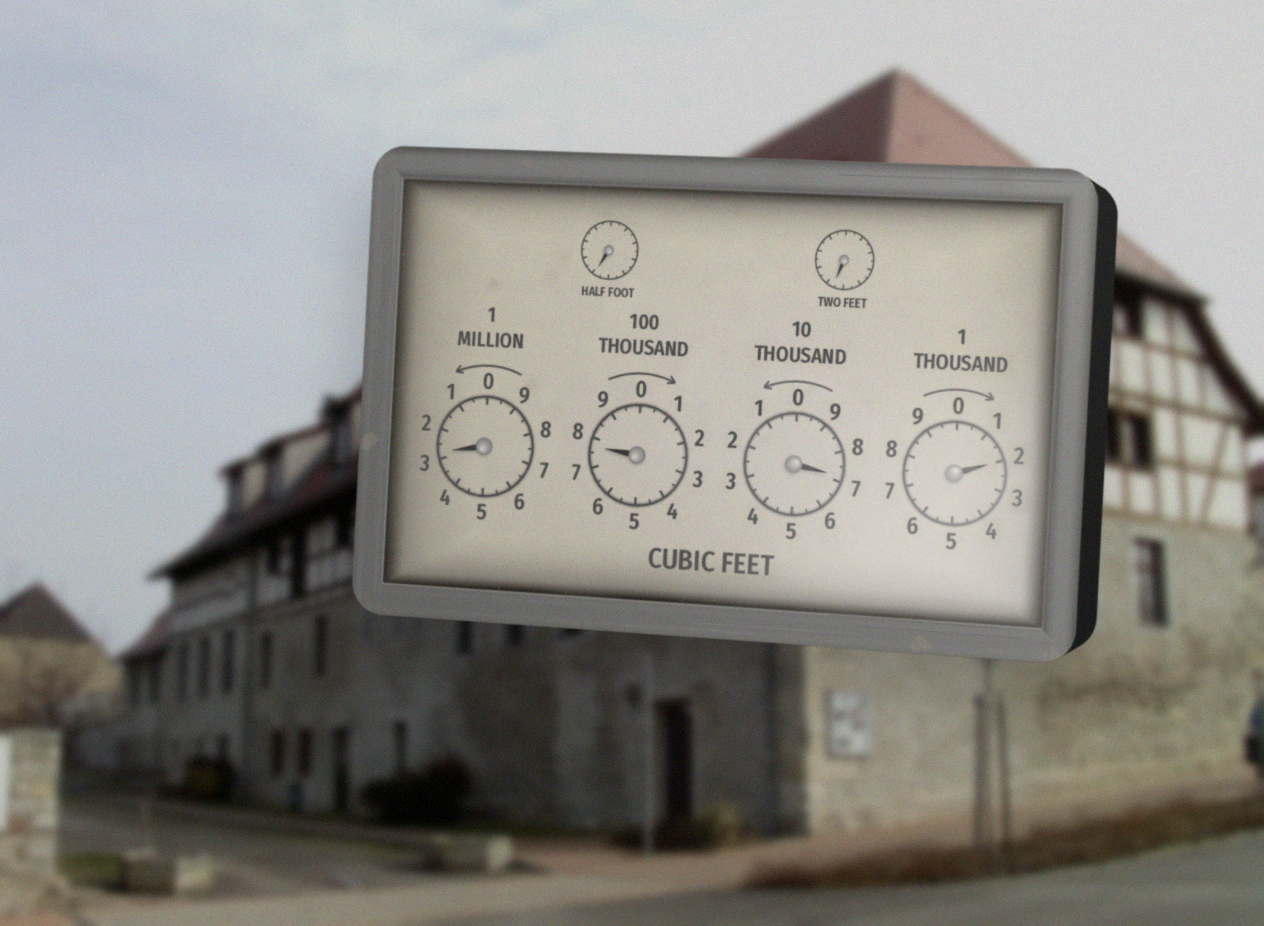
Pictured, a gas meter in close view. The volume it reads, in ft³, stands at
277200 ft³
